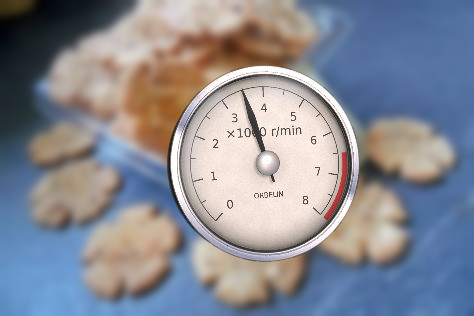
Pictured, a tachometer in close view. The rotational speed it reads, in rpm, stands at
3500 rpm
